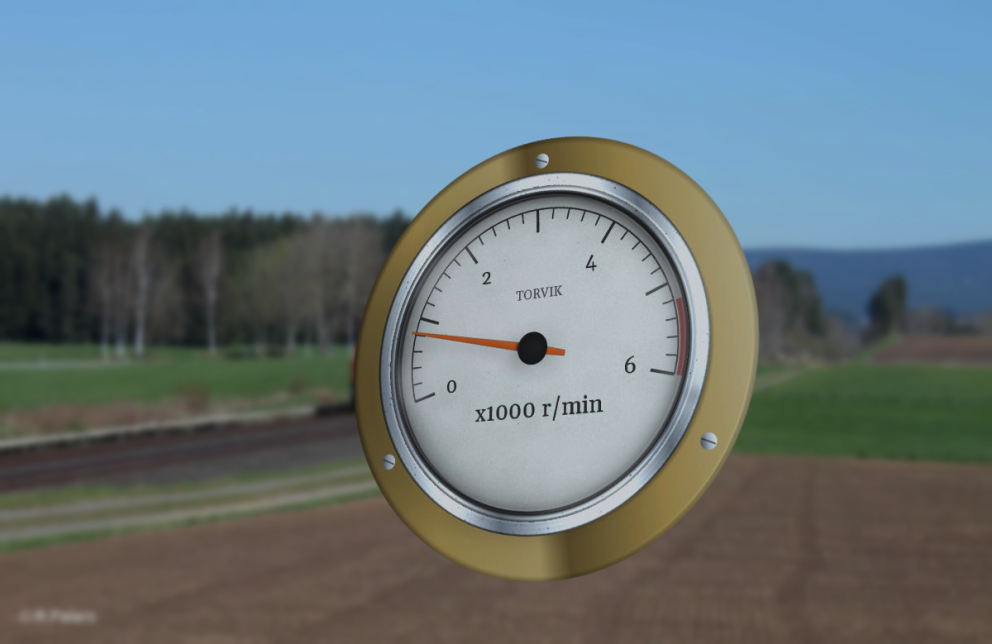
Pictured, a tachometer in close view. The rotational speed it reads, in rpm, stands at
800 rpm
